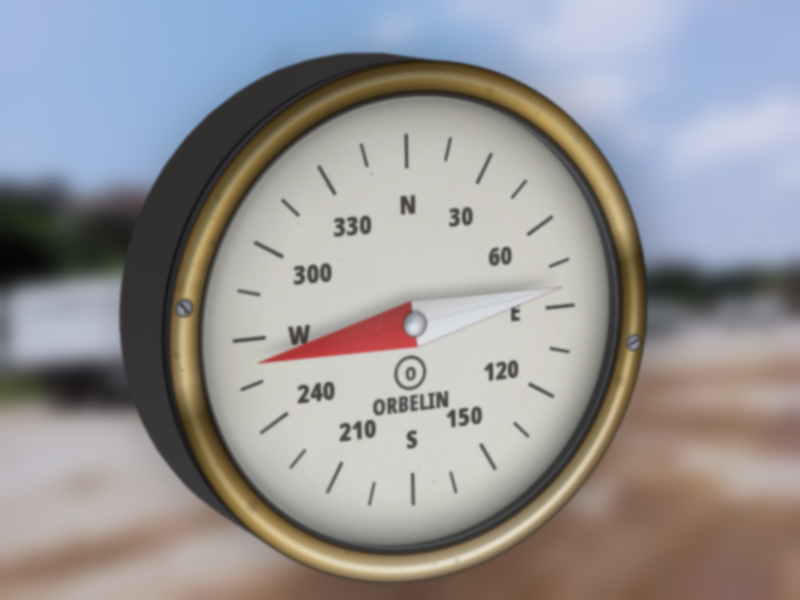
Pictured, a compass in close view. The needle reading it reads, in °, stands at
262.5 °
